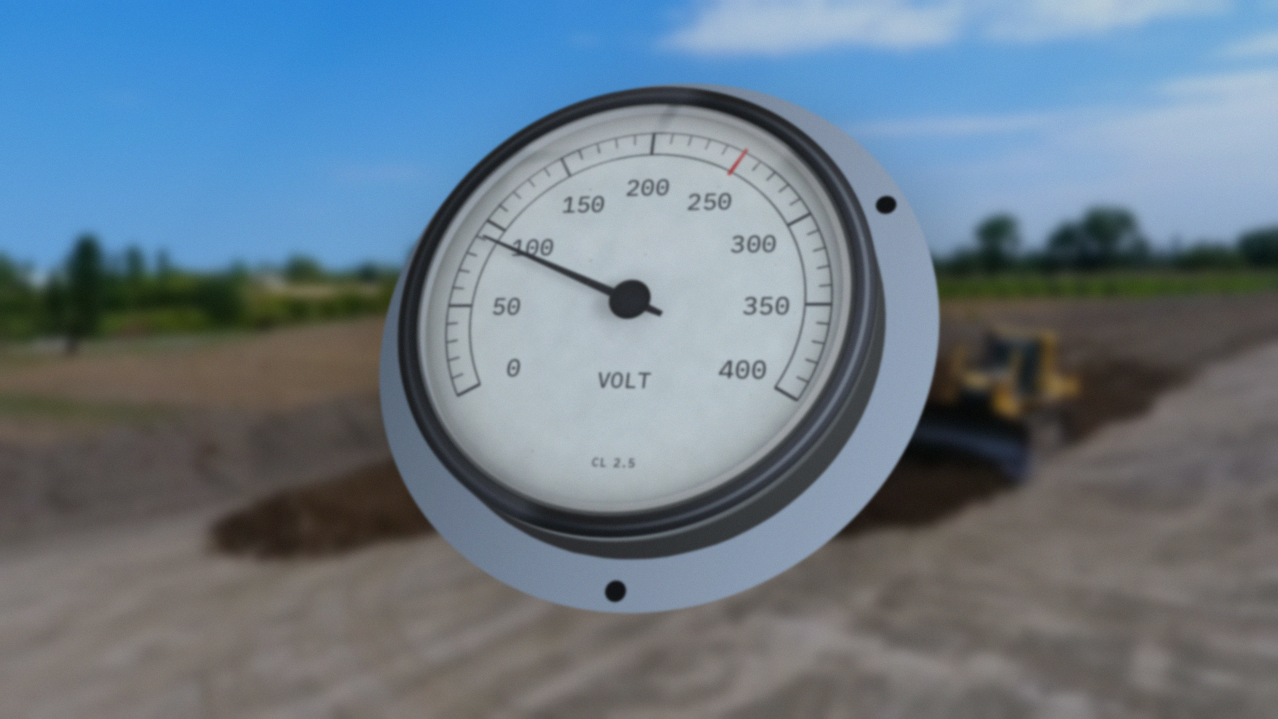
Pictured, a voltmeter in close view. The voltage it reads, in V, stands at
90 V
